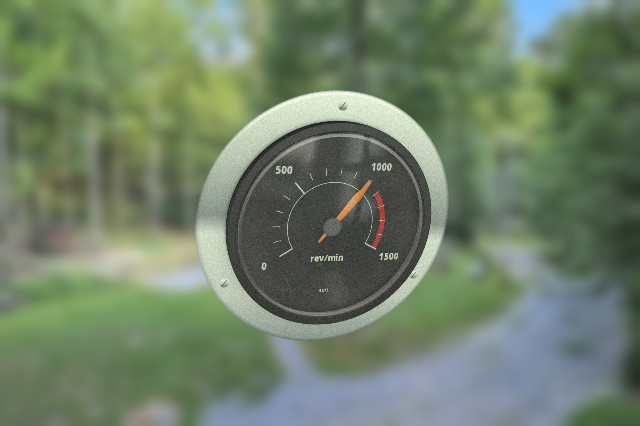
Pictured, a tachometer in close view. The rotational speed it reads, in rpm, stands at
1000 rpm
